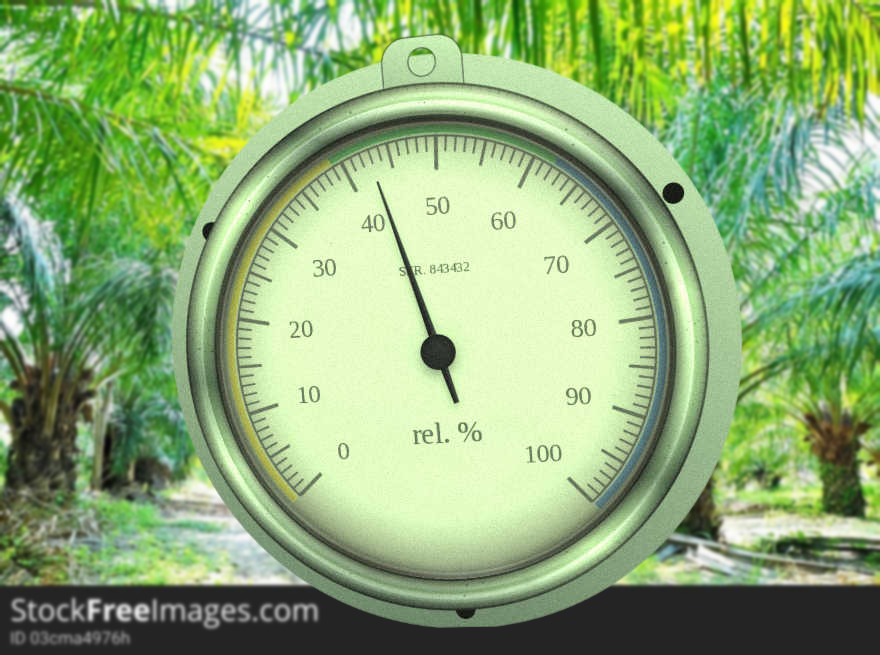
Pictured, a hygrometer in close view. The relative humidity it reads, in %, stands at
43 %
